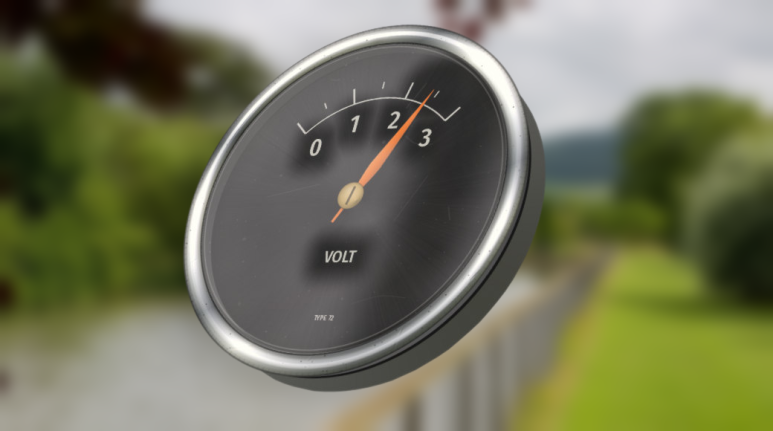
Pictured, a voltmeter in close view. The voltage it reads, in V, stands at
2.5 V
